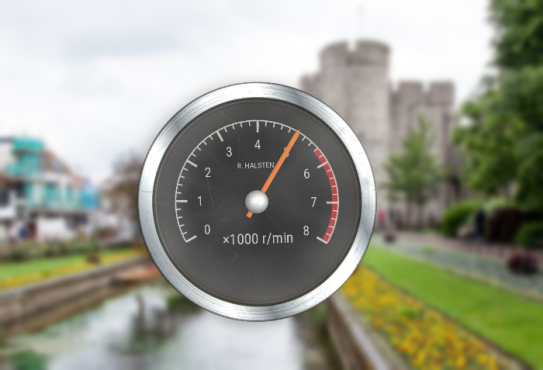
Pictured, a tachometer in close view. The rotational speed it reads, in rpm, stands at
5000 rpm
